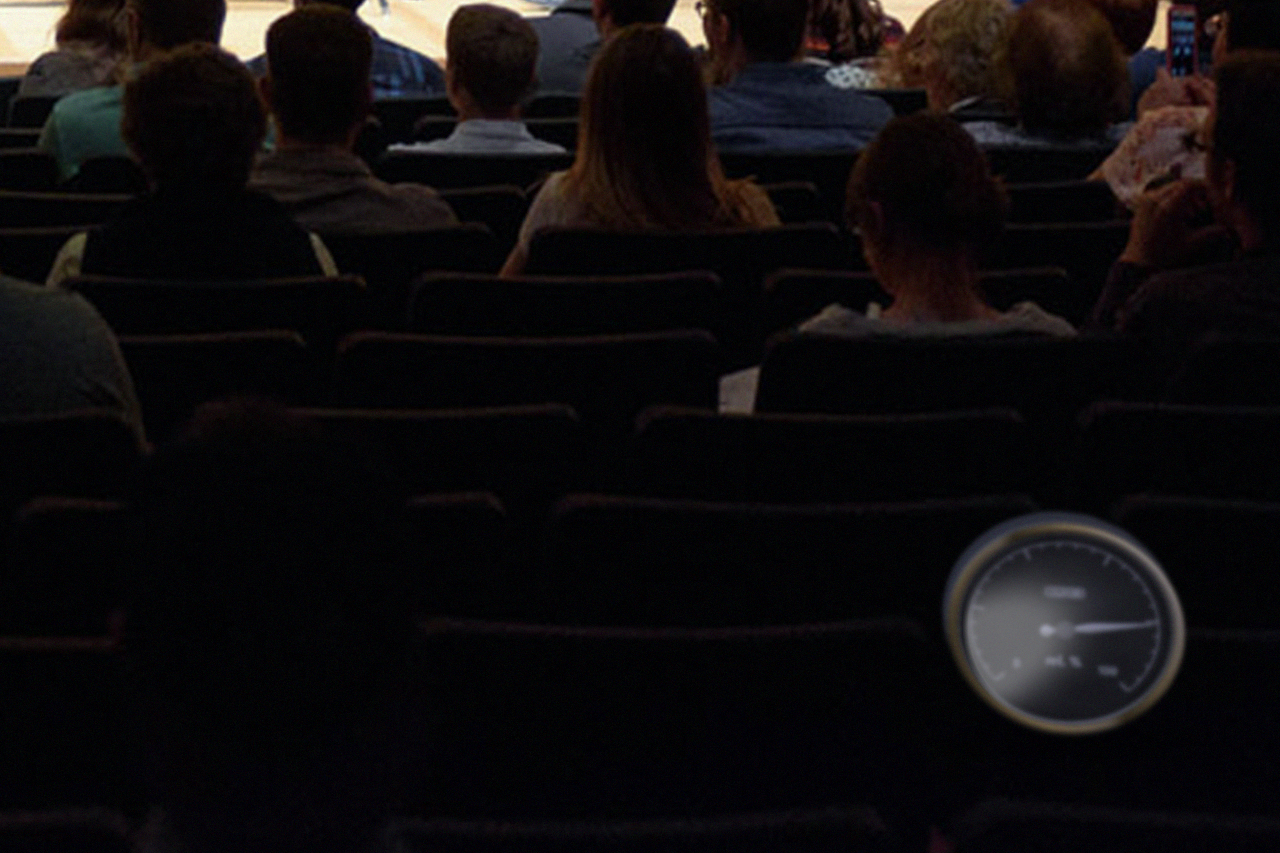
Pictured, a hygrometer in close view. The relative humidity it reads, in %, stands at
80 %
